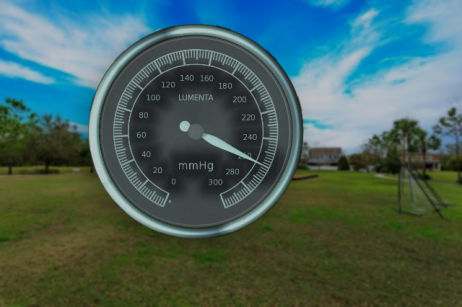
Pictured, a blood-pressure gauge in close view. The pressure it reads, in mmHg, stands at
260 mmHg
